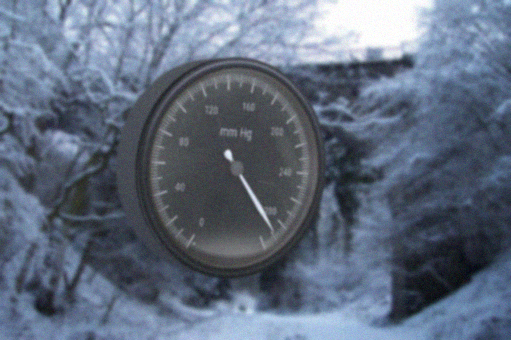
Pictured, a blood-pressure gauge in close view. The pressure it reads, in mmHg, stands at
290 mmHg
